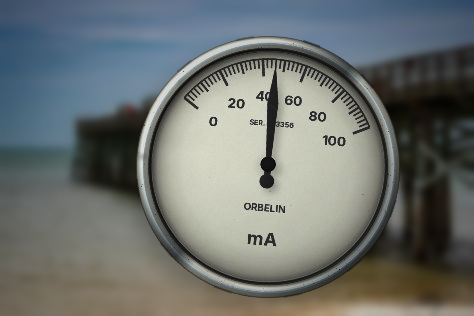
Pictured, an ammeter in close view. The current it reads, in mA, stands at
46 mA
